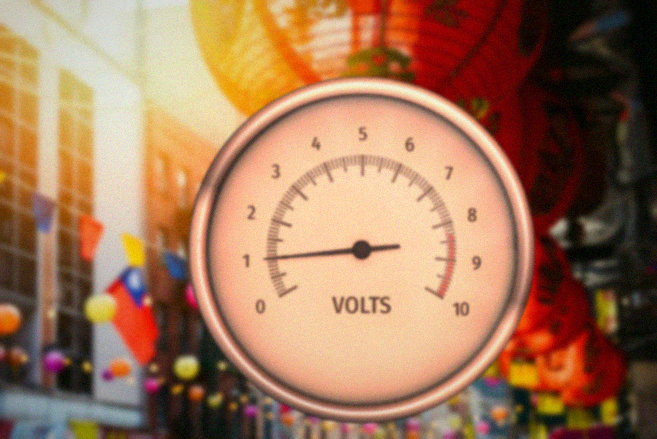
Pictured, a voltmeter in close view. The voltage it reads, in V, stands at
1 V
